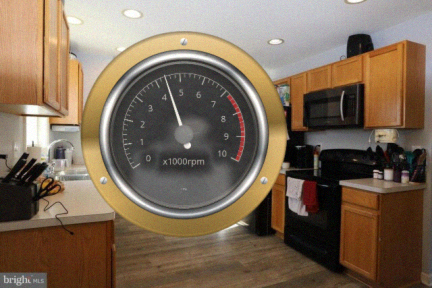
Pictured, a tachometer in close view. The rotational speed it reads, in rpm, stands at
4400 rpm
